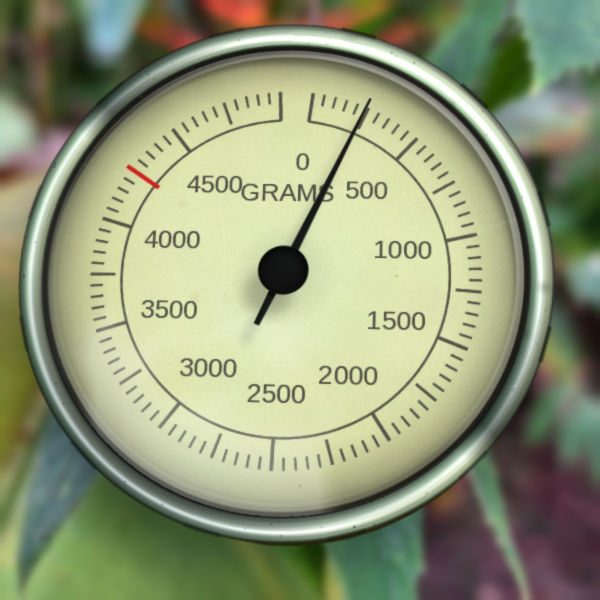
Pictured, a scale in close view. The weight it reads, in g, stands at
250 g
